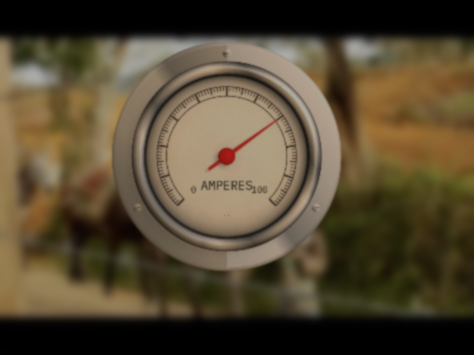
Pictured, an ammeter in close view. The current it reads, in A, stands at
70 A
